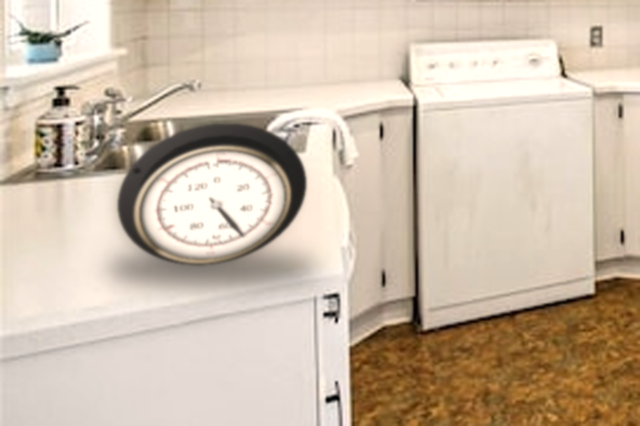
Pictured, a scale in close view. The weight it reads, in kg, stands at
55 kg
